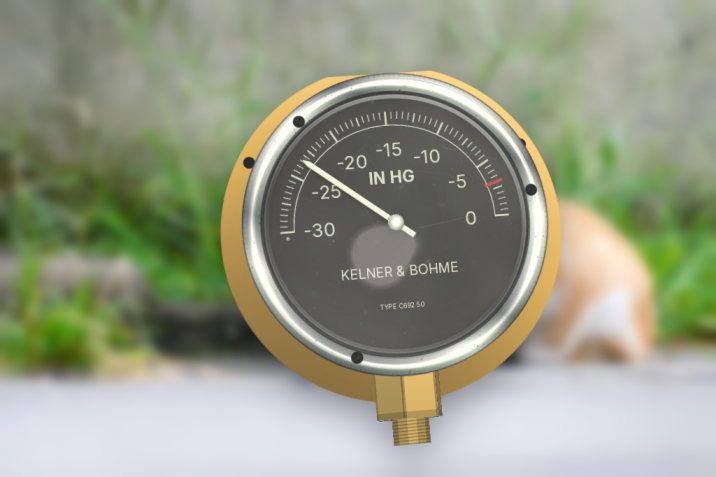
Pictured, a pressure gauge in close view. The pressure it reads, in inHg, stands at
-23.5 inHg
